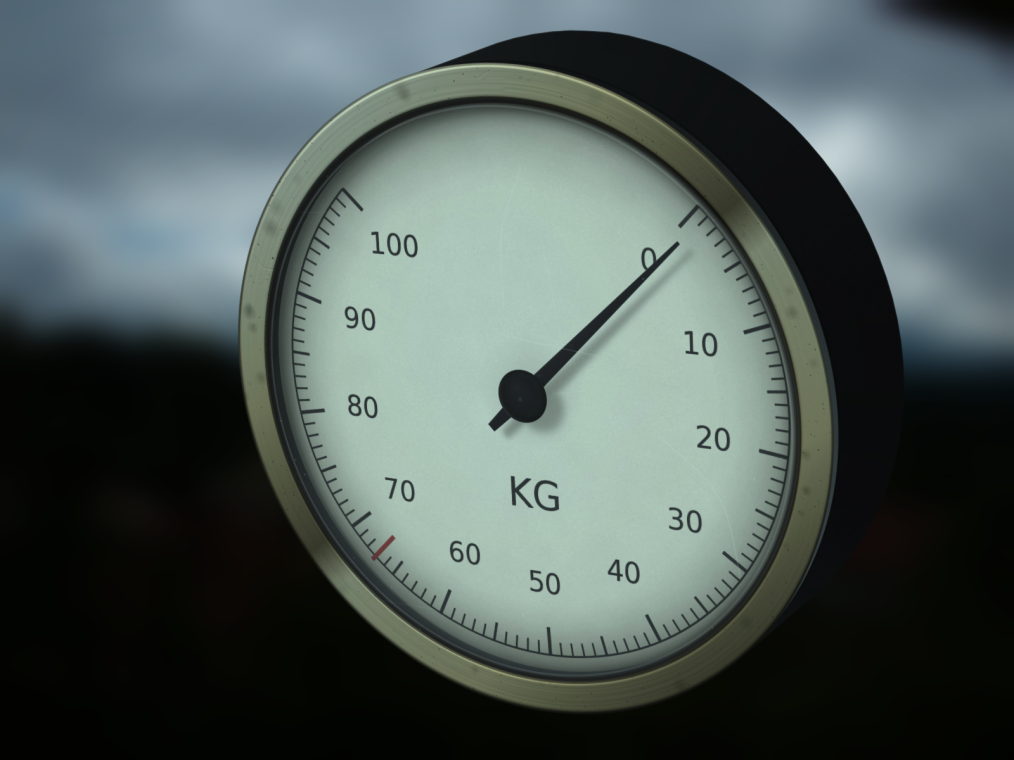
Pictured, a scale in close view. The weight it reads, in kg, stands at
1 kg
